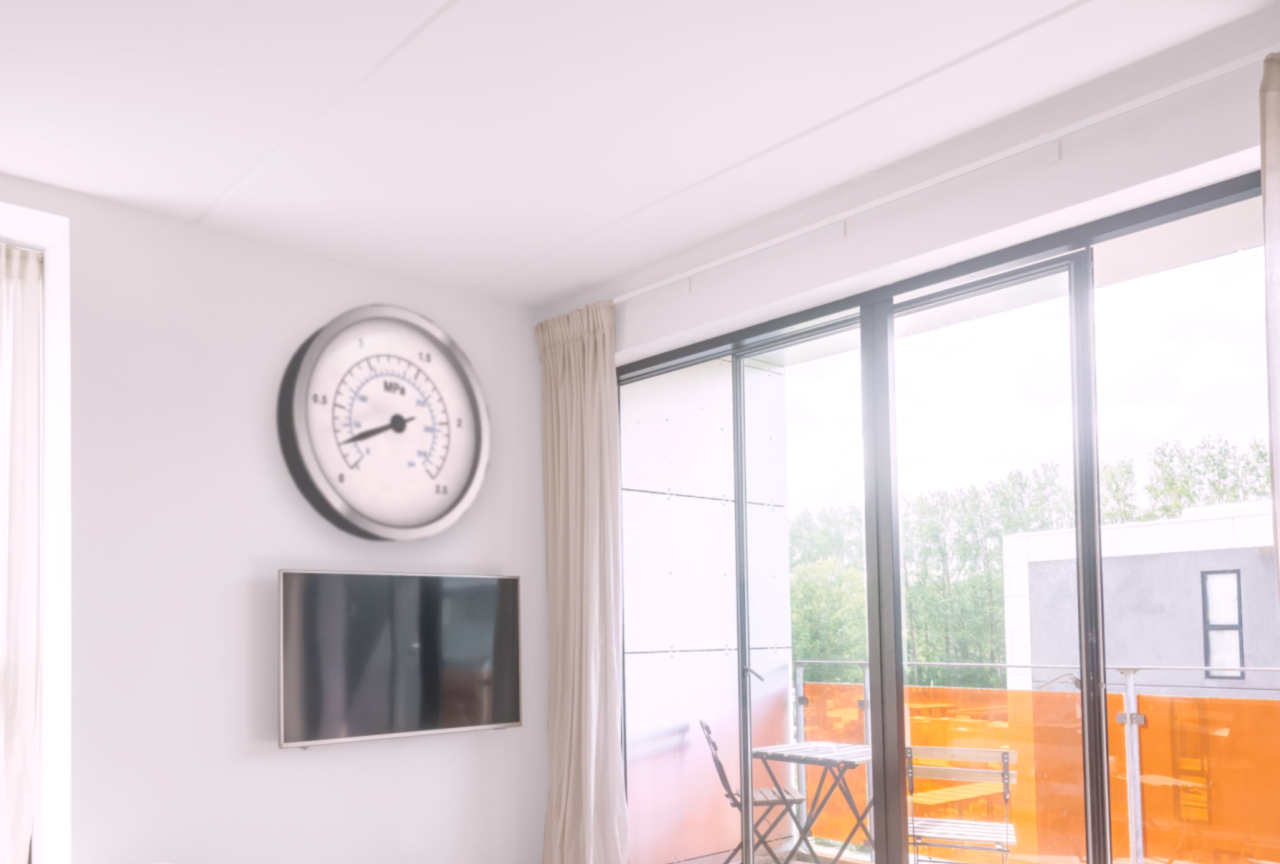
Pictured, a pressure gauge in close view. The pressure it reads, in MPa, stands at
0.2 MPa
